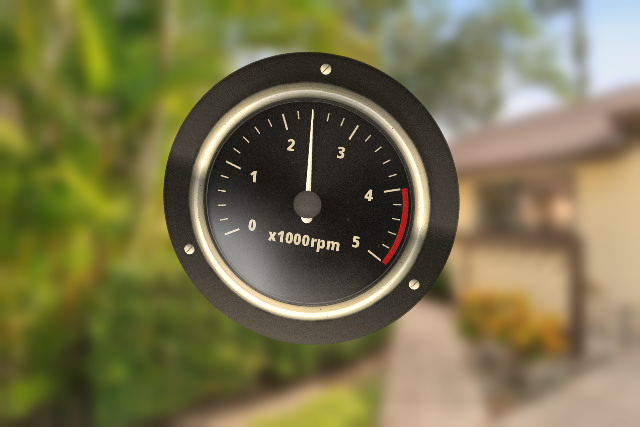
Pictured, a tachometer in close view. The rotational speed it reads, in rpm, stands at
2400 rpm
